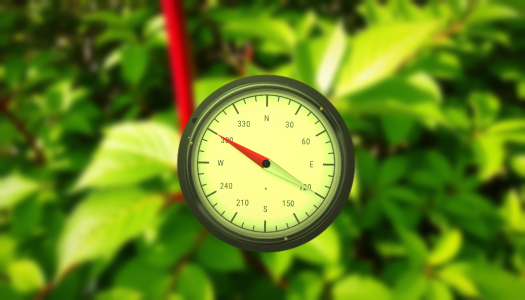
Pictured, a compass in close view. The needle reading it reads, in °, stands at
300 °
